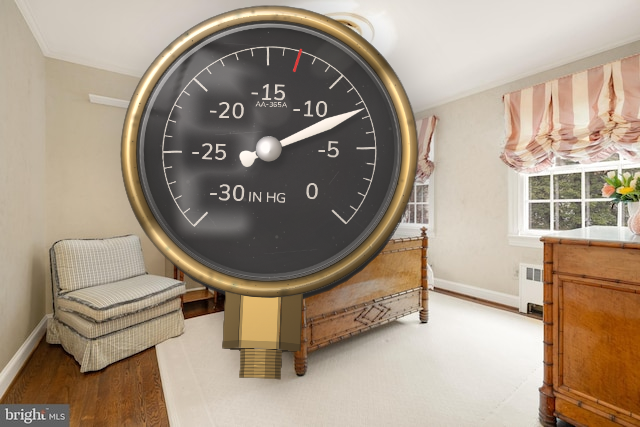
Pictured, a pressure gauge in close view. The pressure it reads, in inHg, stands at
-7.5 inHg
